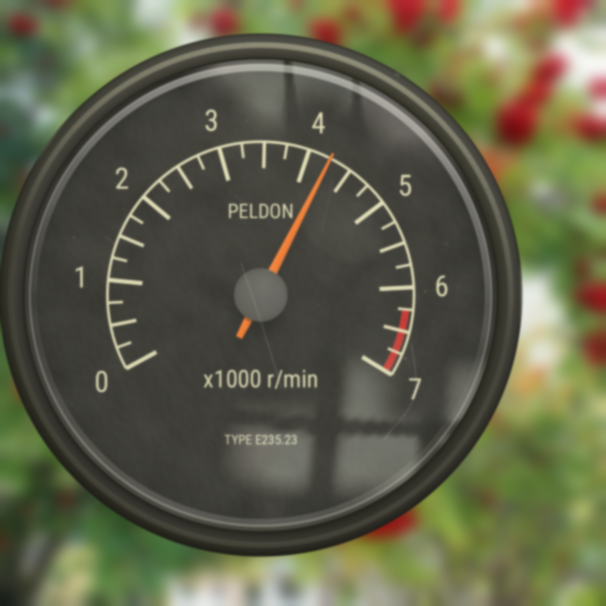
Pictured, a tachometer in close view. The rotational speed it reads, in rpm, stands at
4250 rpm
